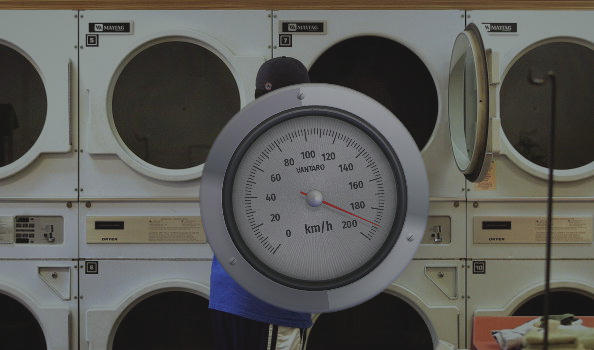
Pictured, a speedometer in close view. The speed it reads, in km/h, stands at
190 km/h
